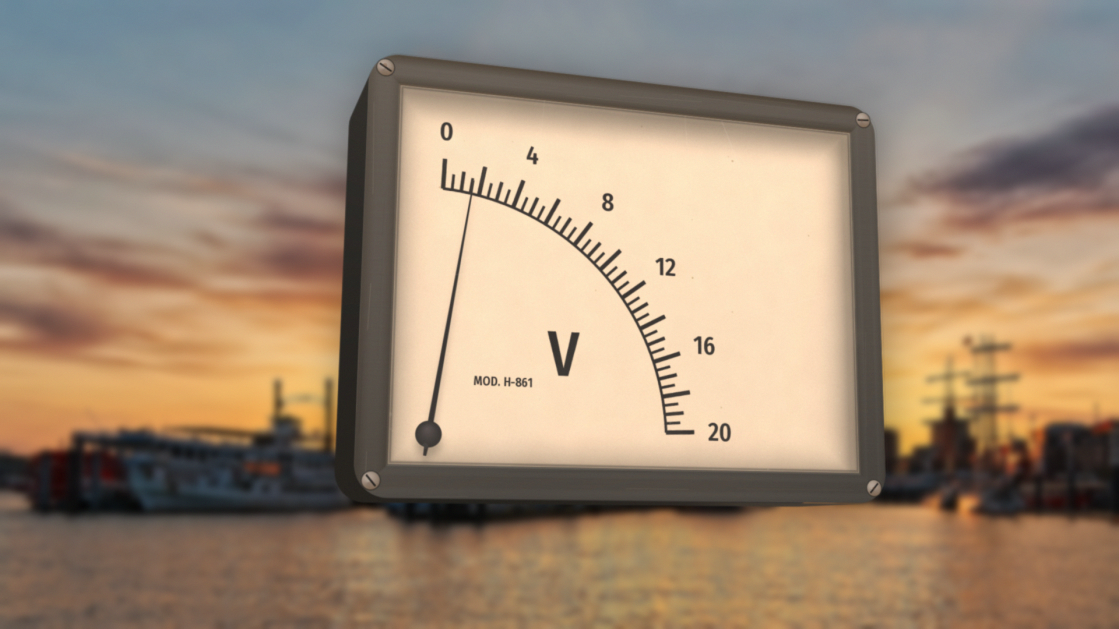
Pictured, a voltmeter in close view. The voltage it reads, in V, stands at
1.5 V
